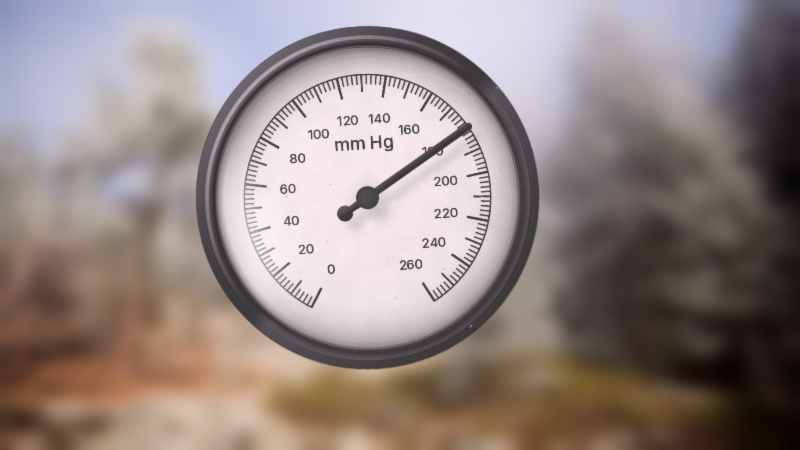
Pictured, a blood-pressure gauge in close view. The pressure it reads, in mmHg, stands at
180 mmHg
